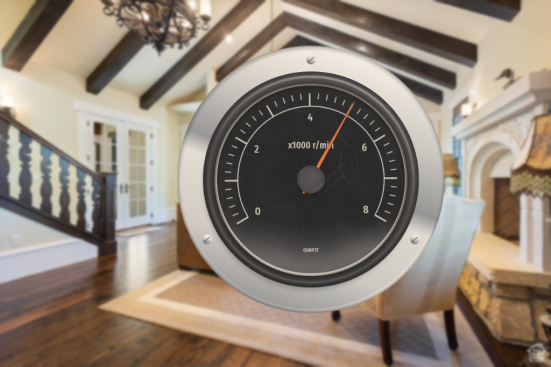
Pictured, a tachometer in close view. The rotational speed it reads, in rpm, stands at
5000 rpm
